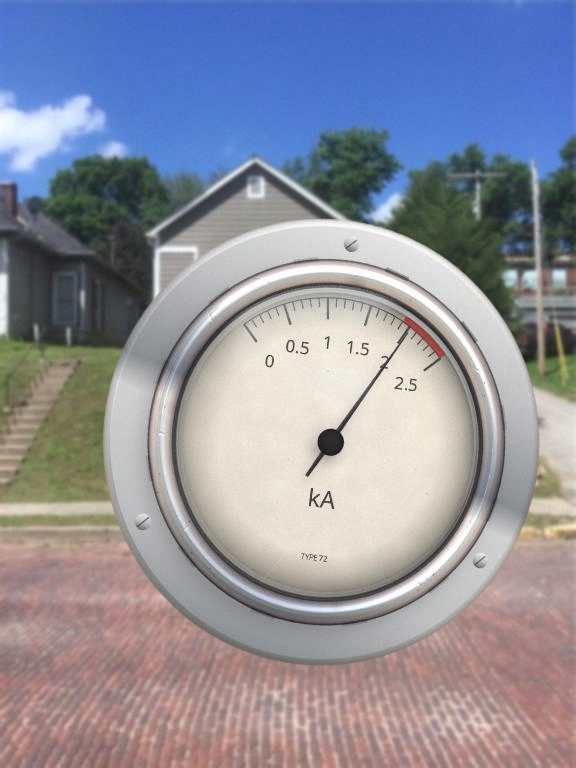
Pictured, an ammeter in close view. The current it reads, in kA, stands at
2 kA
